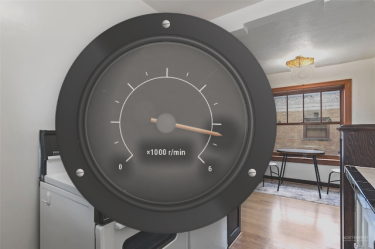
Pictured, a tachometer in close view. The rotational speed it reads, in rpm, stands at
5250 rpm
